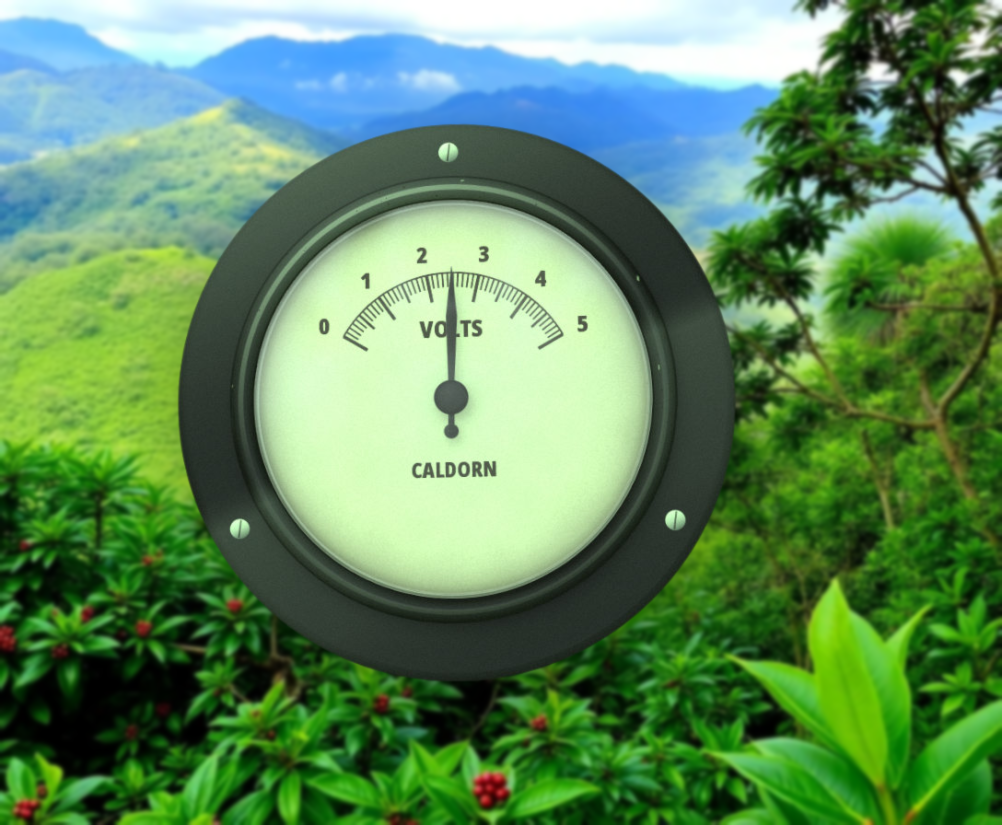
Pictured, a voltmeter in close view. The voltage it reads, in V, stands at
2.5 V
